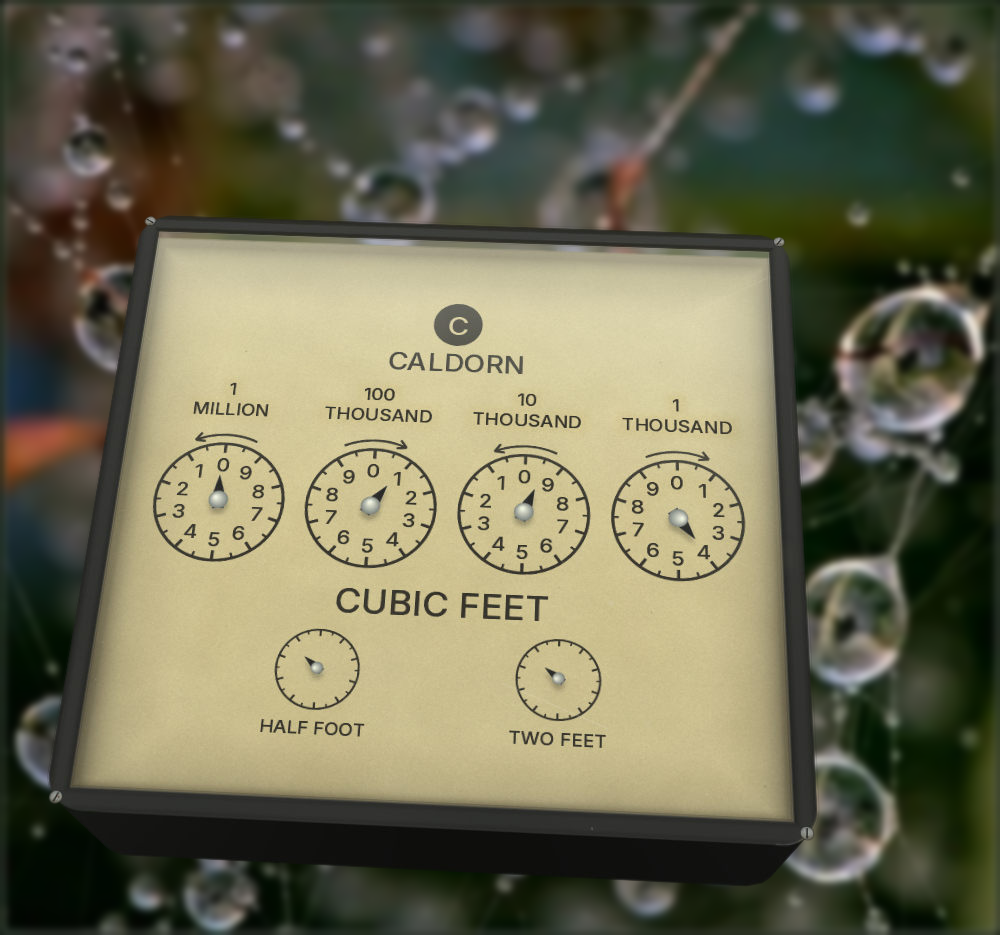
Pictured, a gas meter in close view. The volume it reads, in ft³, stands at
9400 ft³
